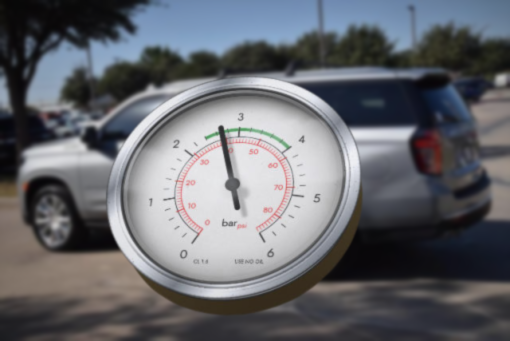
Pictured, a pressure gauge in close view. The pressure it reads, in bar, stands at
2.7 bar
